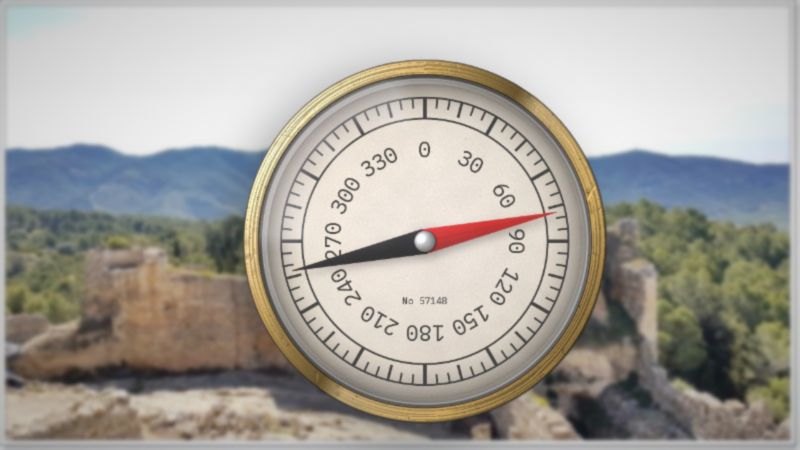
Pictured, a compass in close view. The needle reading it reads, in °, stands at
77.5 °
